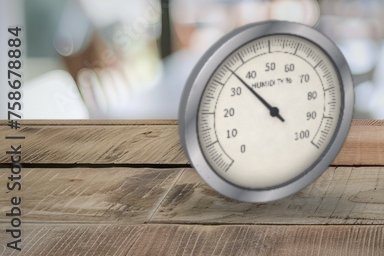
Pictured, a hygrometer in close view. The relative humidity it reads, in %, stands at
35 %
